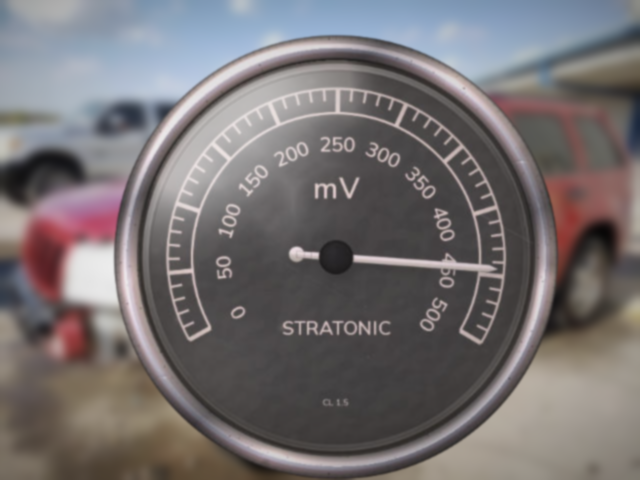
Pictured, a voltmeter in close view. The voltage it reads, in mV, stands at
445 mV
